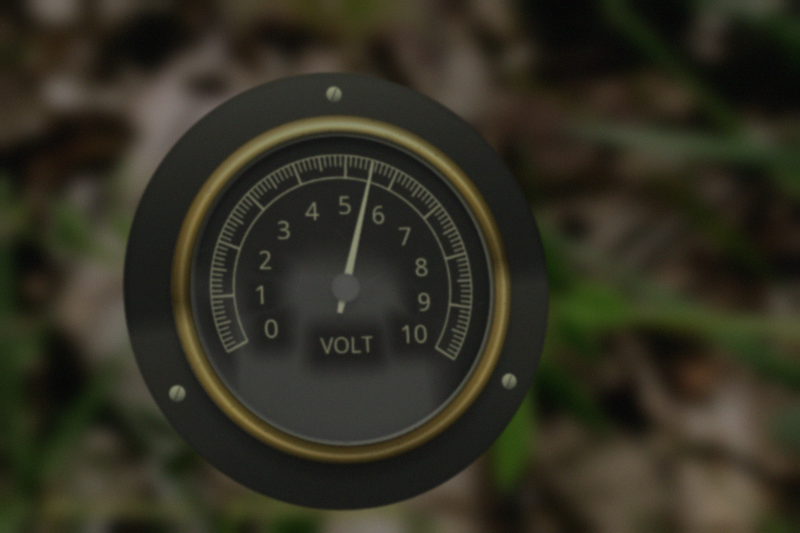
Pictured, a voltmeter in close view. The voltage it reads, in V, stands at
5.5 V
